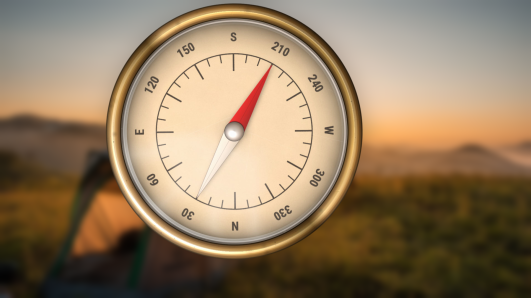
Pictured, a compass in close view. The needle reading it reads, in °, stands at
210 °
